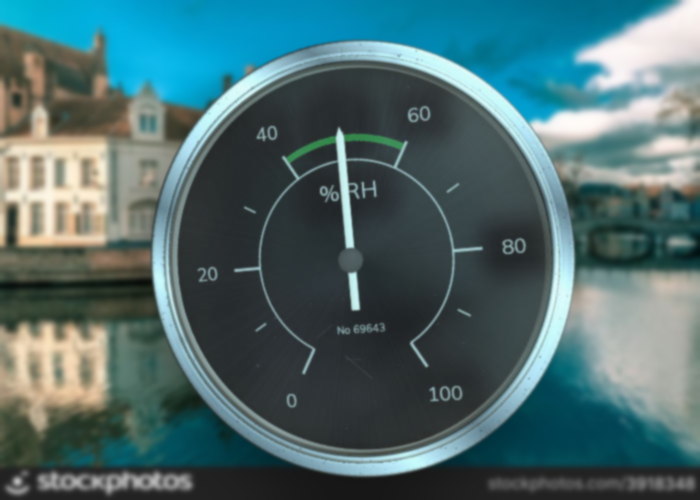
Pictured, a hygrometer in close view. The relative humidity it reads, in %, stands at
50 %
